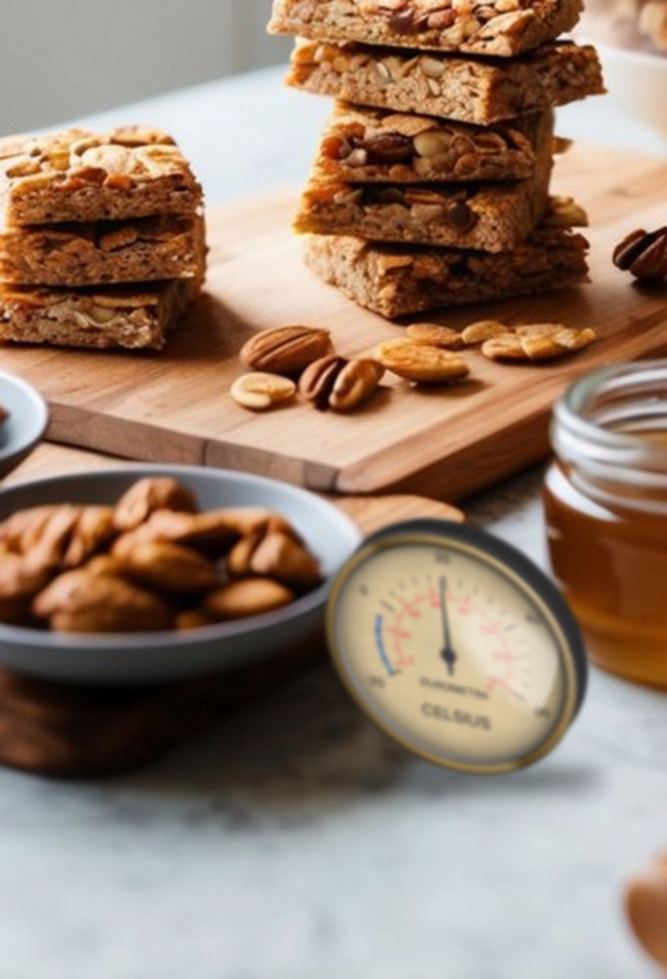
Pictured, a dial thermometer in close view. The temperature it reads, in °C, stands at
20 °C
